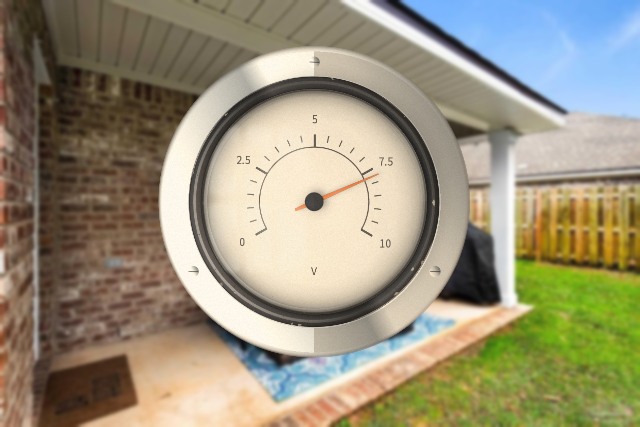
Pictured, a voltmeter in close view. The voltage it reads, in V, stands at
7.75 V
